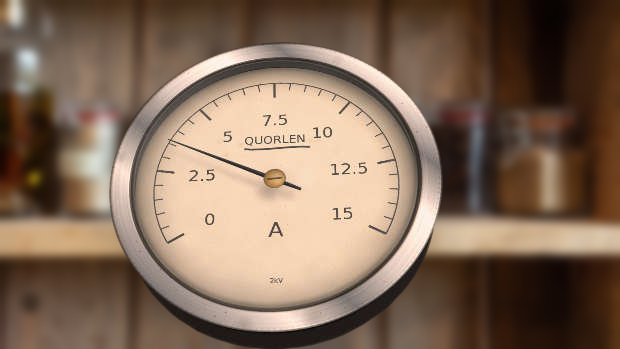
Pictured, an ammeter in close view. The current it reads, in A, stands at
3.5 A
